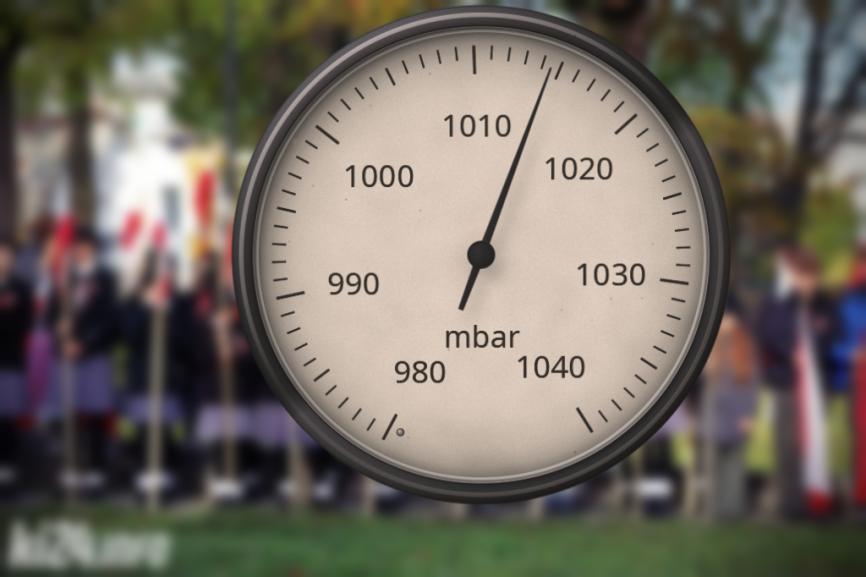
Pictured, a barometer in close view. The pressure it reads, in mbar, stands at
1014.5 mbar
